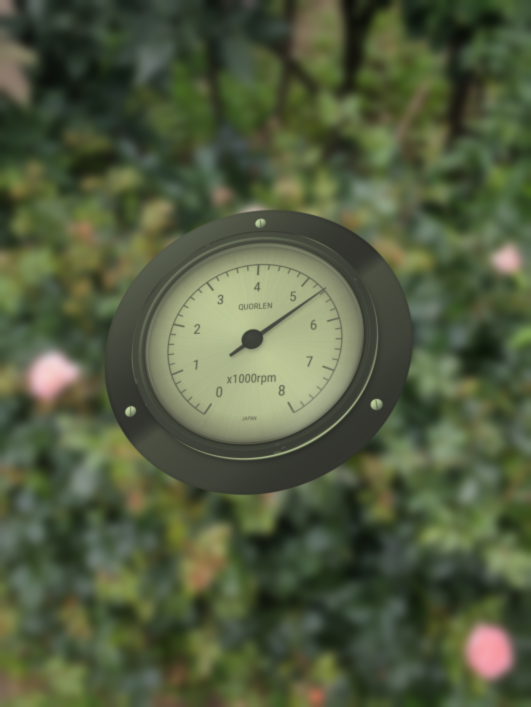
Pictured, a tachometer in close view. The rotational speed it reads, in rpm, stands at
5400 rpm
